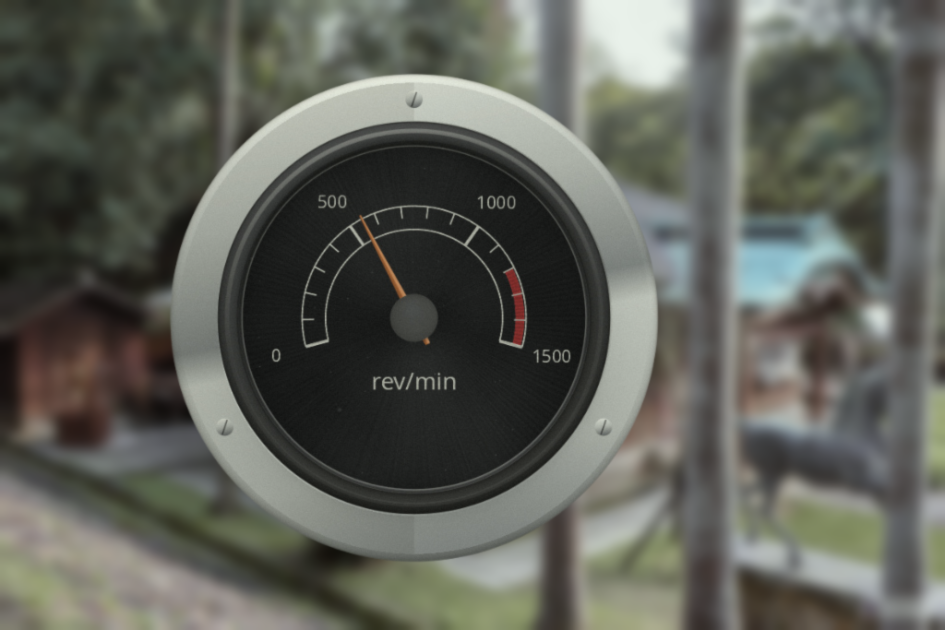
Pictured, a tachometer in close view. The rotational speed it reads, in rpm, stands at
550 rpm
